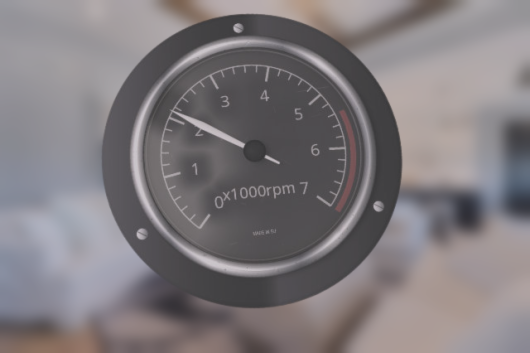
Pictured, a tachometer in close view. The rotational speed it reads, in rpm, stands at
2100 rpm
